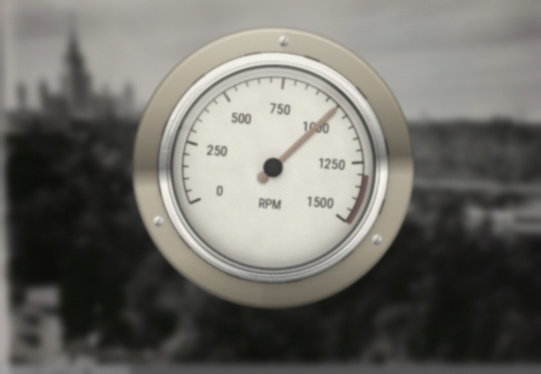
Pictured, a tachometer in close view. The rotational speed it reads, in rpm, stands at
1000 rpm
